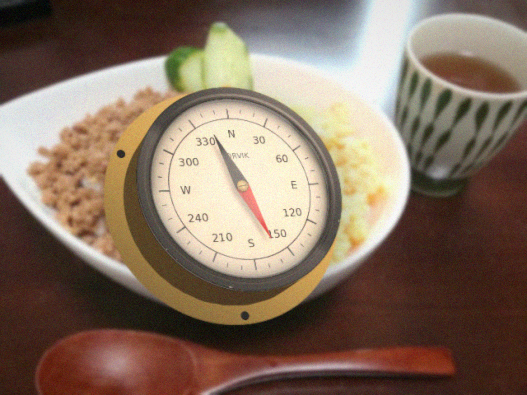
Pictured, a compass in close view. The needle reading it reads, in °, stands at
160 °
